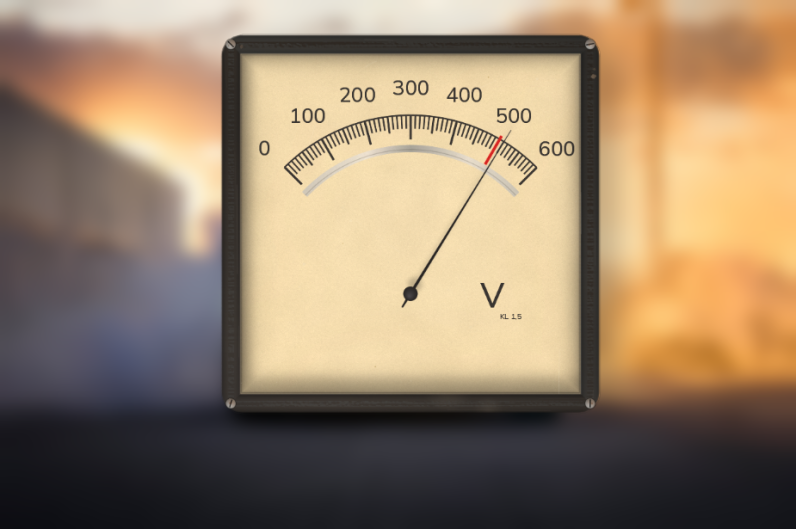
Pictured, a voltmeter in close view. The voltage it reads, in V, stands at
510 V
